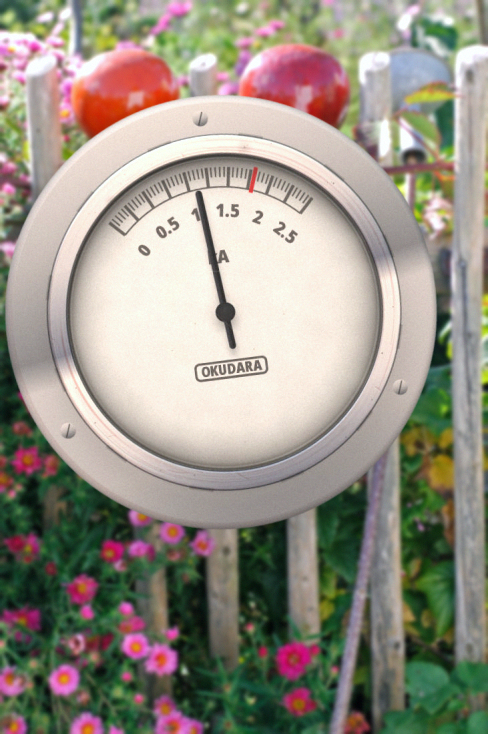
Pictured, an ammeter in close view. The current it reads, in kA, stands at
1.1 kA
